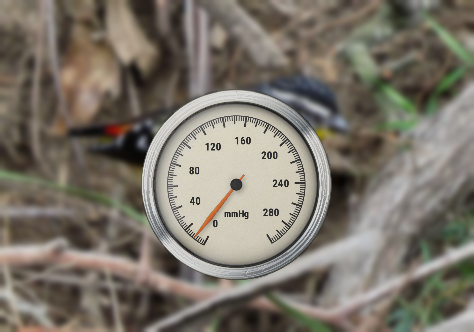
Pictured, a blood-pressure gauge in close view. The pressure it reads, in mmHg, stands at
10 mmHg
